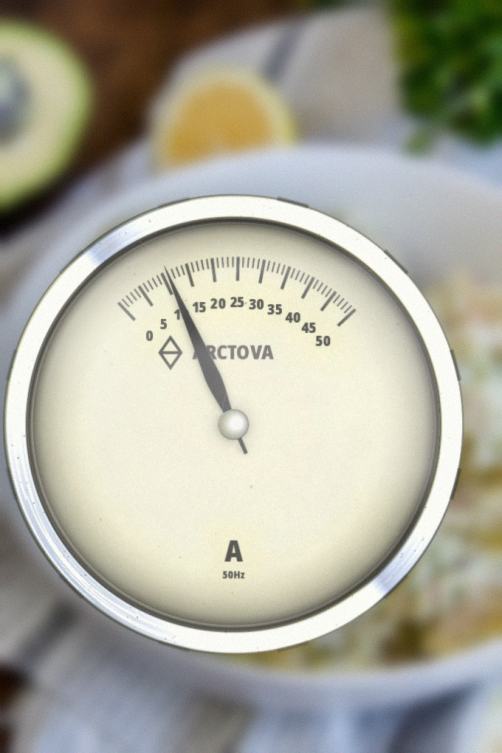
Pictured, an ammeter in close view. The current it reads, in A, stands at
11 A
